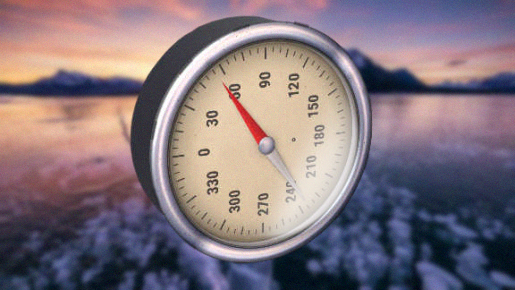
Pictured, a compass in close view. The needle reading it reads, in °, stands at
55 °
